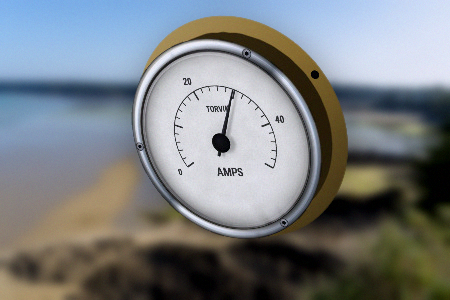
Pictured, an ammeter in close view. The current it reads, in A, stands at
30 A
